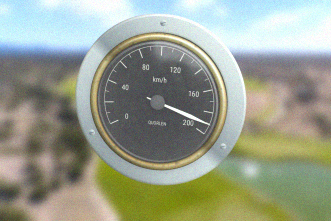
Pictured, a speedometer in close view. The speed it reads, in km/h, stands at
190 km/h
